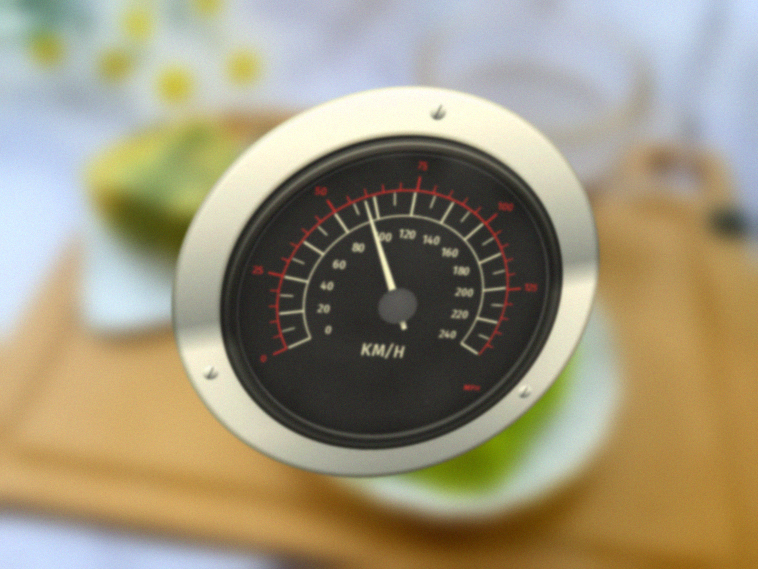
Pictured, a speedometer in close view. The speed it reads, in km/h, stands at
95 km/h
